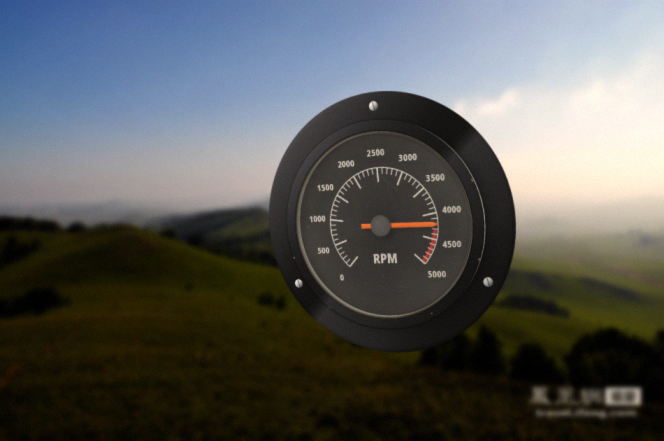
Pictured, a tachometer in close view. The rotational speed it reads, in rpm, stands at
4200 rpm
